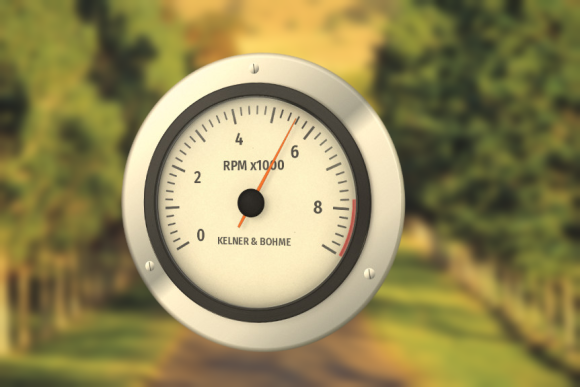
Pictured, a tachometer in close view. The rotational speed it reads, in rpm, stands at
5600 rpm
